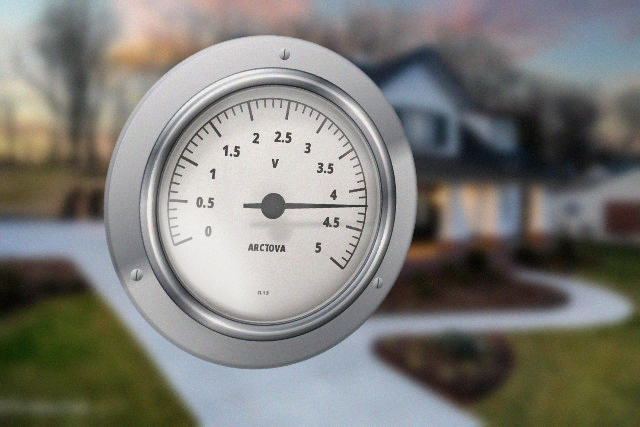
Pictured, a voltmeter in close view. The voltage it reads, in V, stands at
4.2 V
